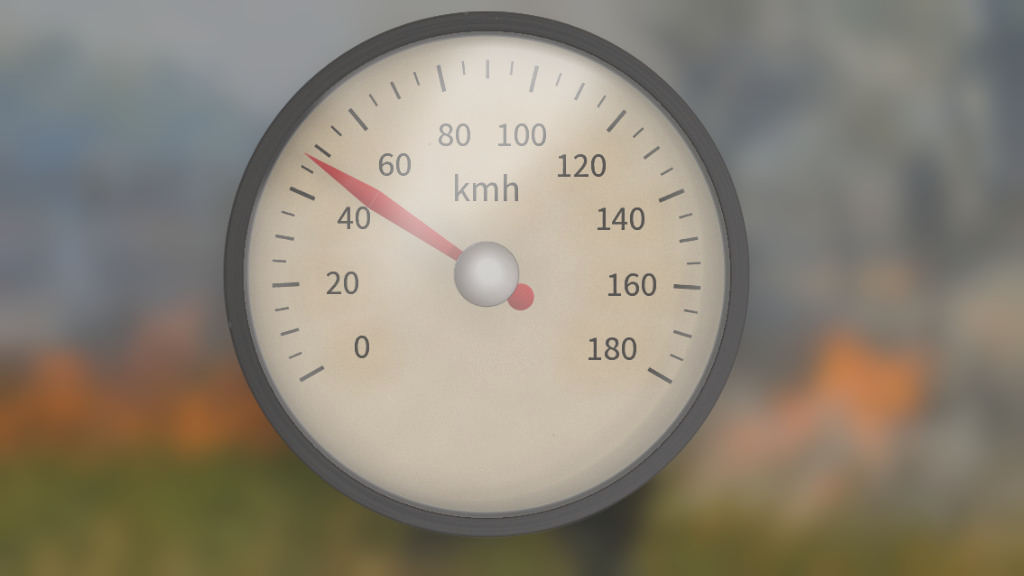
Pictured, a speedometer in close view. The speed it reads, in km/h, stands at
47.5 km/h
